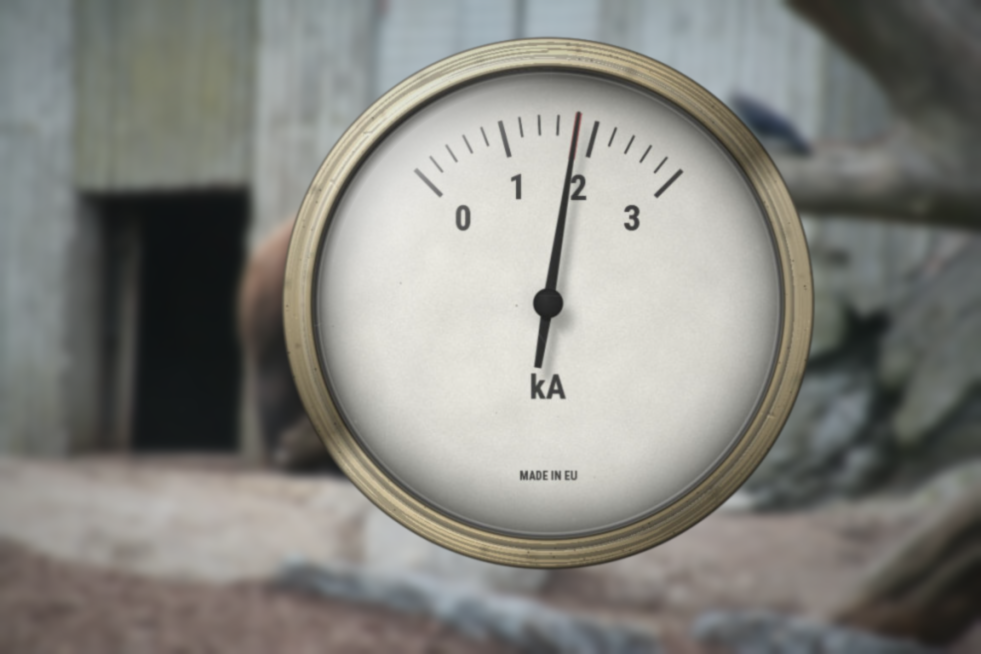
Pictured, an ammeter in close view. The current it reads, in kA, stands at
1.8 kA
